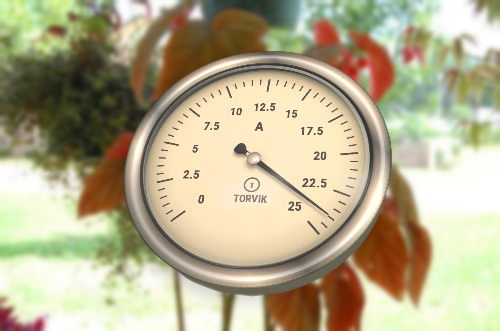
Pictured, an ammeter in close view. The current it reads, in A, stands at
24 A
